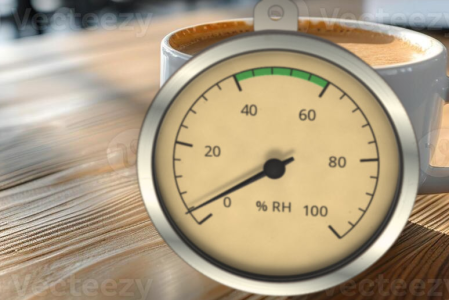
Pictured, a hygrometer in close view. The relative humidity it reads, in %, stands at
4 %
